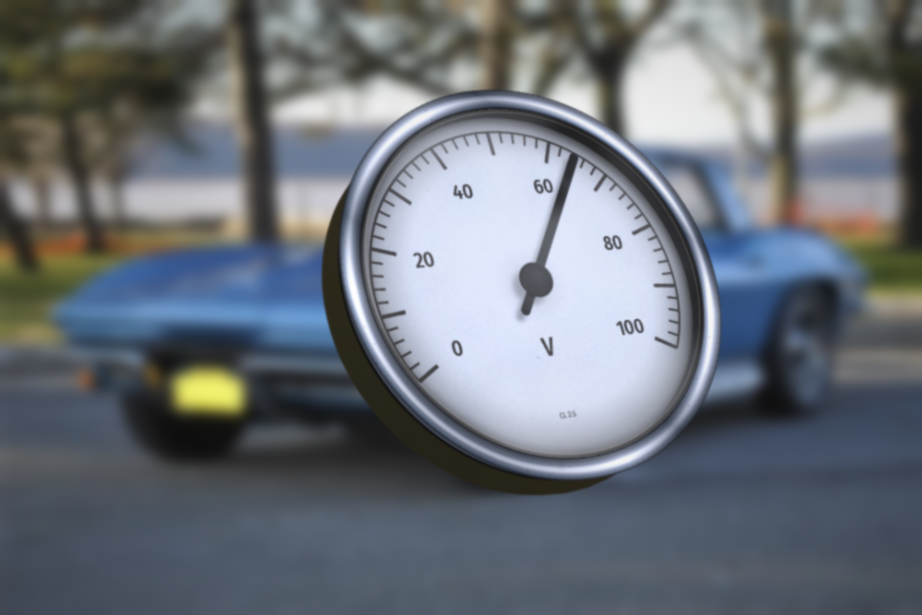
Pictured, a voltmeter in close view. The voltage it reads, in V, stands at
64 V
